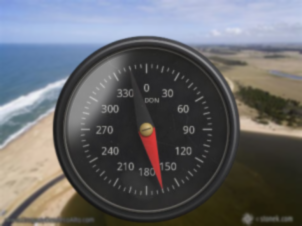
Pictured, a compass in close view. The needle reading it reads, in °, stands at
165 °
